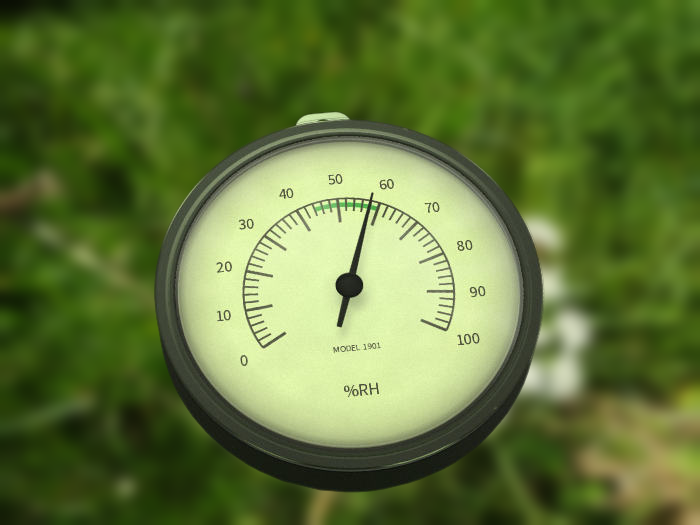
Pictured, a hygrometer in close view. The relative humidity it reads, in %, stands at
58 %
